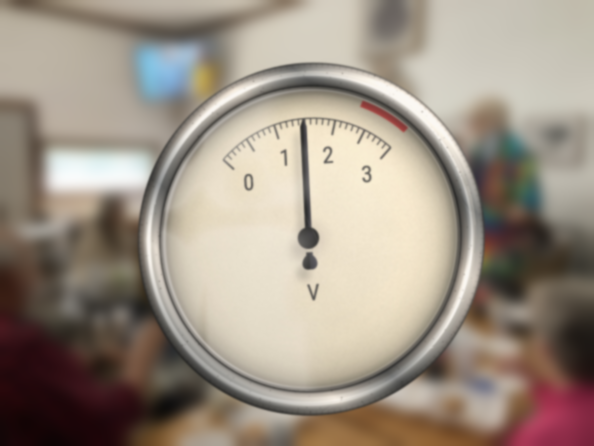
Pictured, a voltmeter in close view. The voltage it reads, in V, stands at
1.5 V
